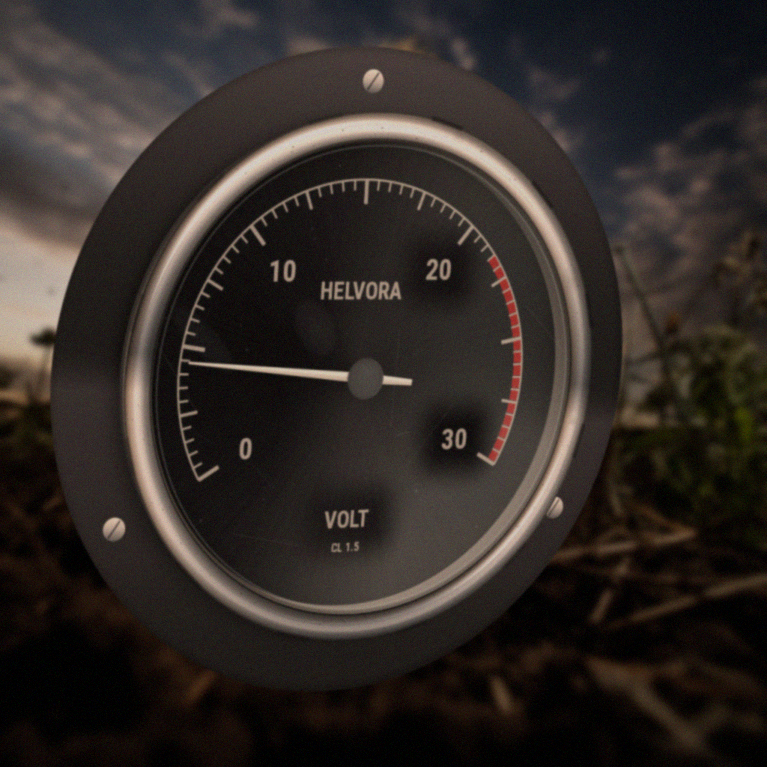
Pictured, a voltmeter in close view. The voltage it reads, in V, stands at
4.5 V
